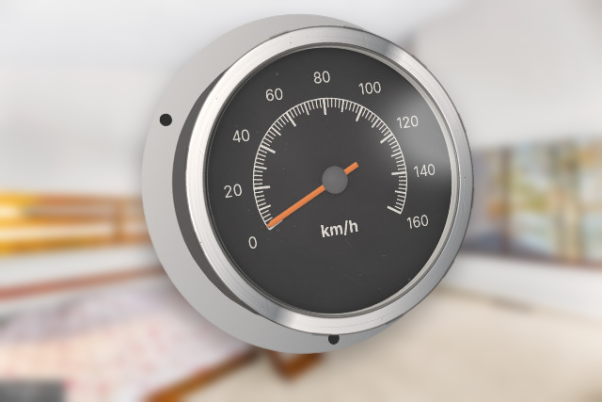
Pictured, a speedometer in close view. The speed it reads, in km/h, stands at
2 km/h
